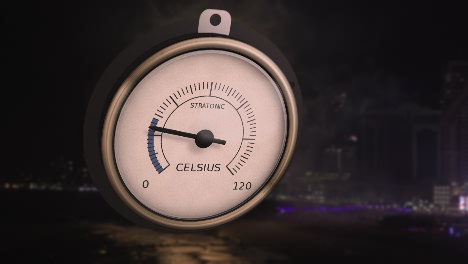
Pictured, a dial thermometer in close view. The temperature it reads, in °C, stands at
24 °C
